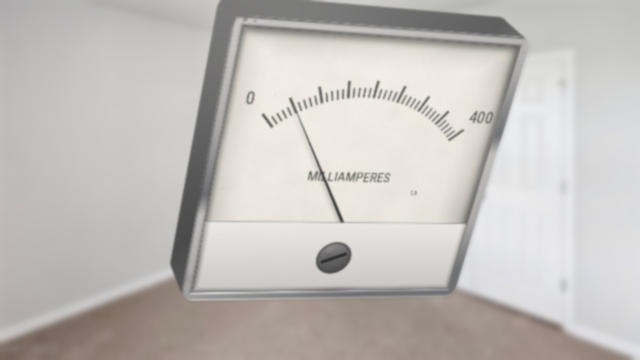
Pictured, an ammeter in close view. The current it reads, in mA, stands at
50 mA
